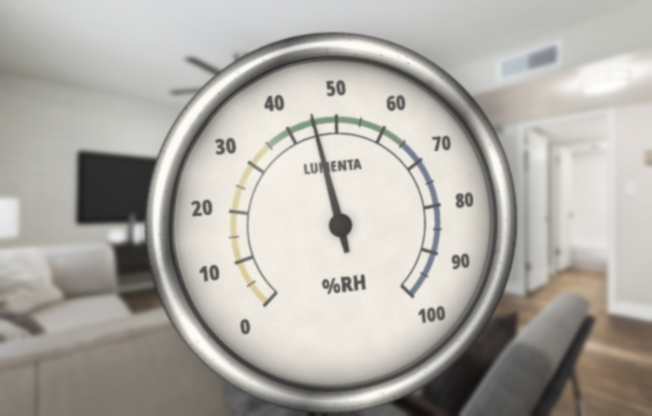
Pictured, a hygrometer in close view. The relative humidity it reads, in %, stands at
45 %
